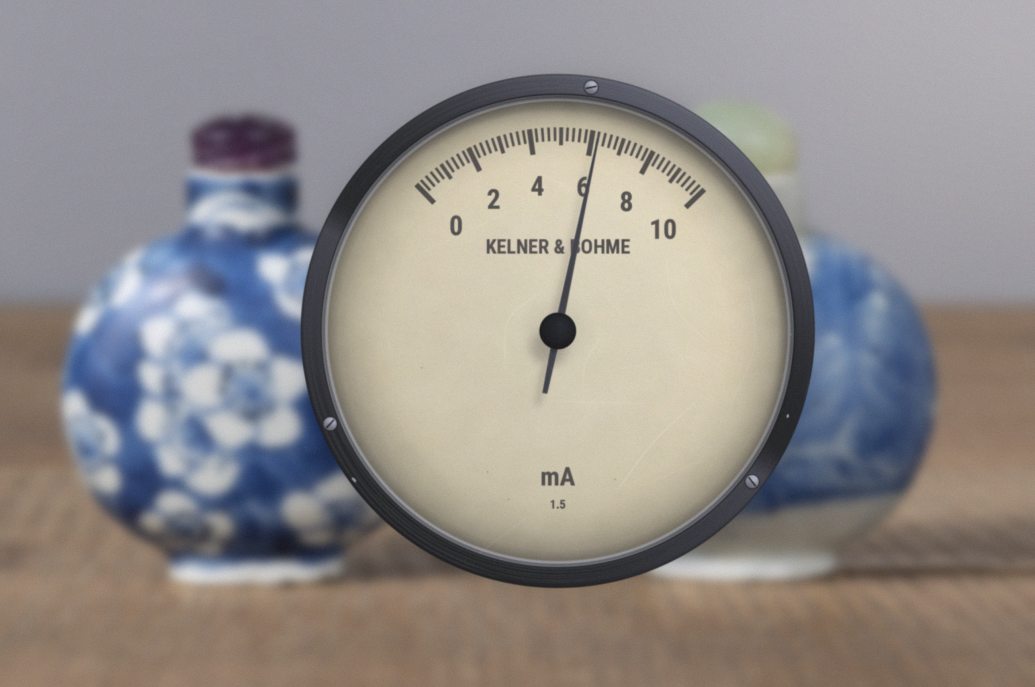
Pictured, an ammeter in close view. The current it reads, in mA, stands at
6.2 mA
